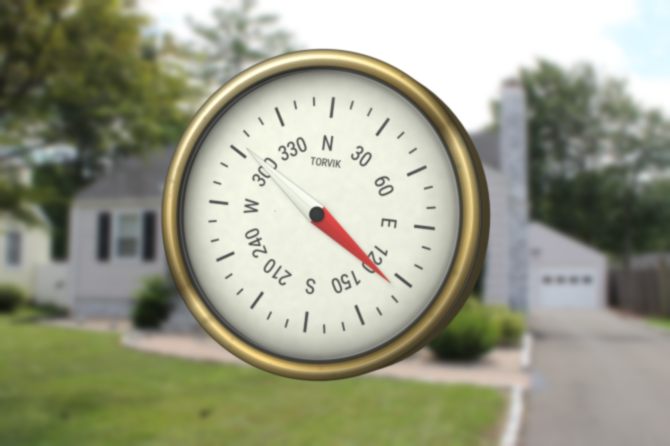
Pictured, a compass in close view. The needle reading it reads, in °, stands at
125 °
